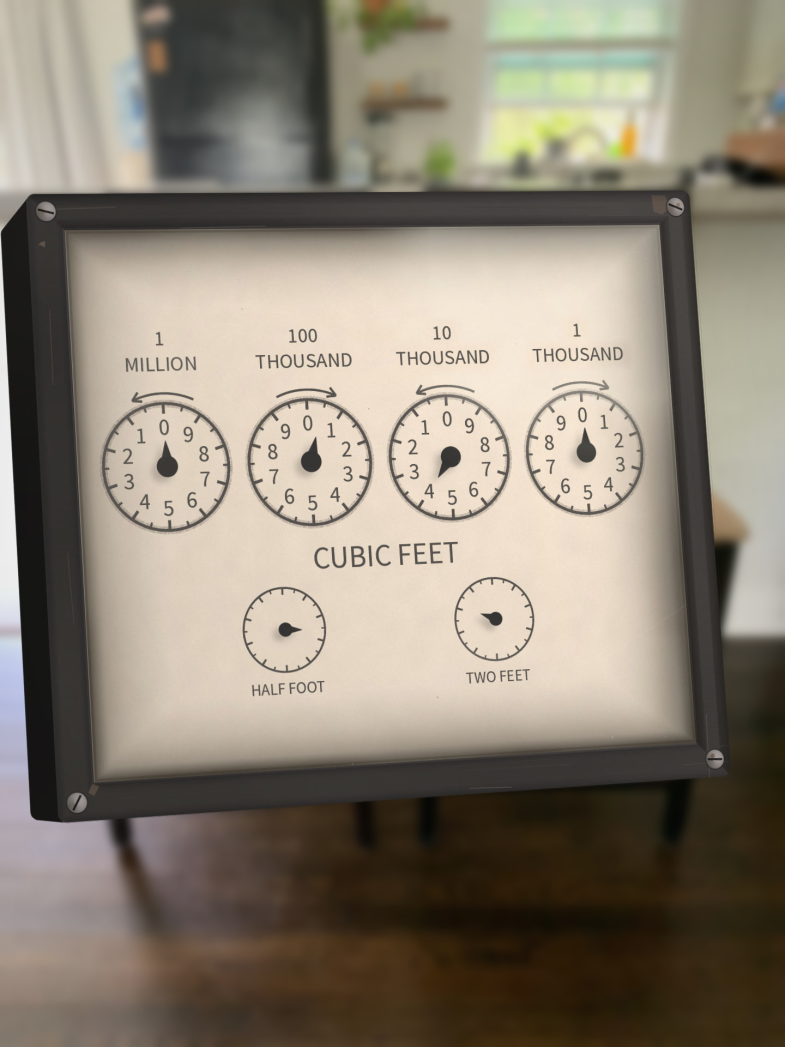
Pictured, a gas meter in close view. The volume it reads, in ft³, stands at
4000 ft³
